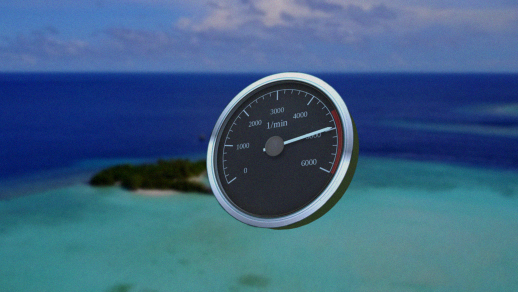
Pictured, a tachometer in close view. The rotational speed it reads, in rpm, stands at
5000 rpm
